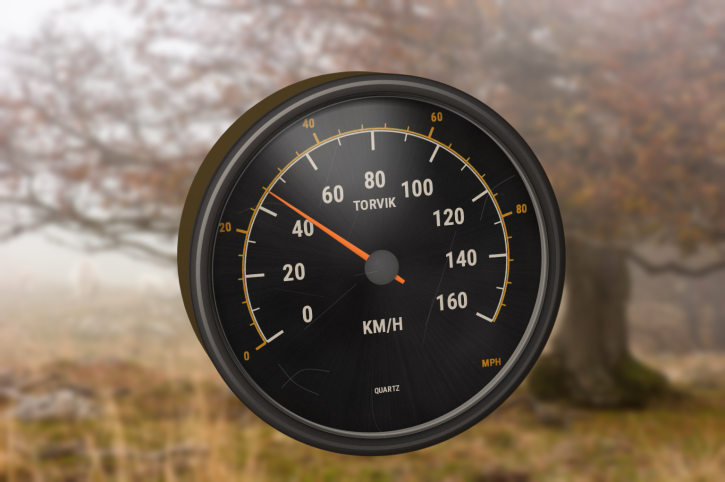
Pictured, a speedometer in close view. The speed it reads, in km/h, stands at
45 km/h
